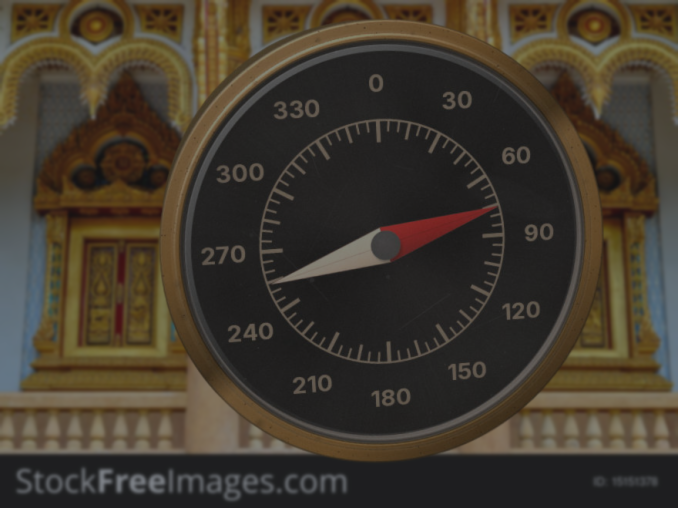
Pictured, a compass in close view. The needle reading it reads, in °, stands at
75 °
